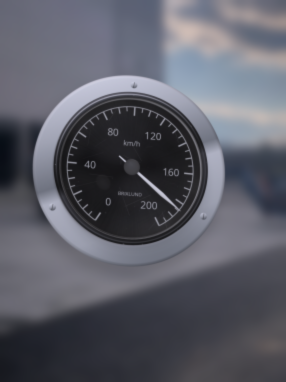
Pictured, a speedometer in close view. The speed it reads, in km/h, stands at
185 km/h
